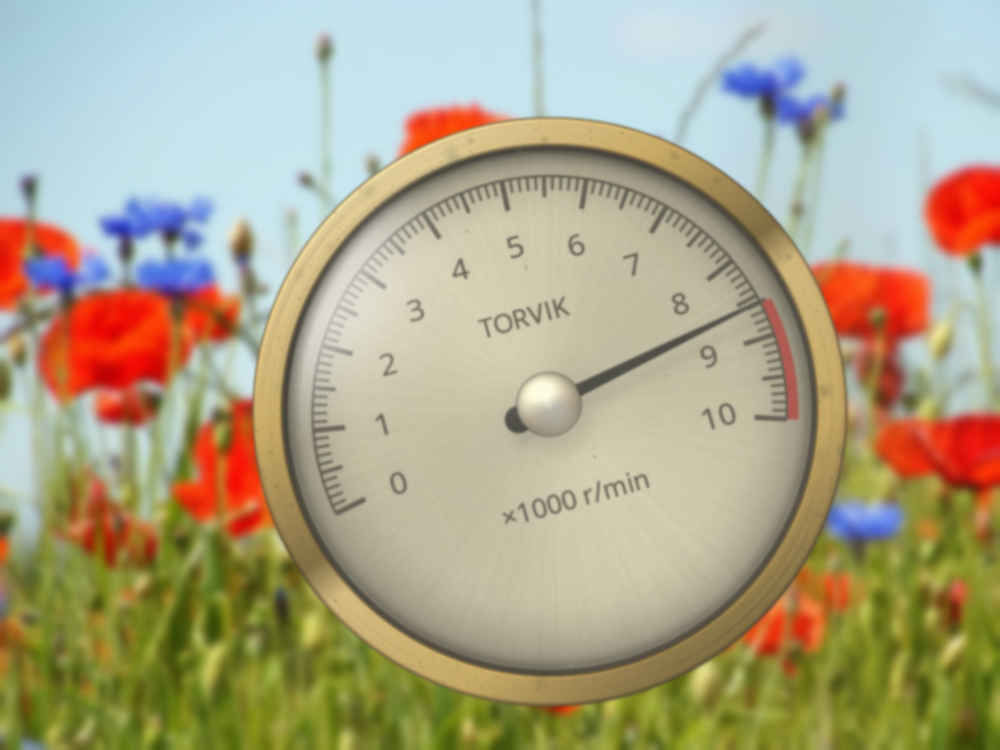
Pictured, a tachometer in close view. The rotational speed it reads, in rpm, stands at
8600 rpm
